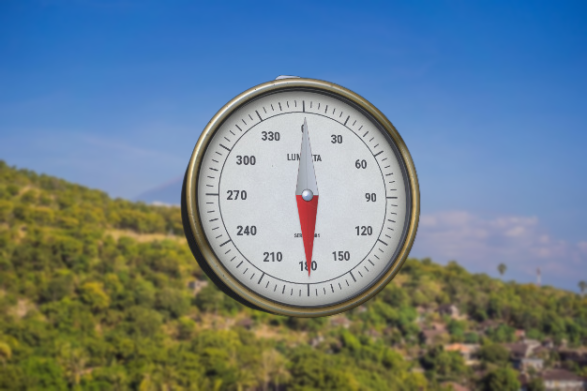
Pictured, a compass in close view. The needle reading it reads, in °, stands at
180 °
